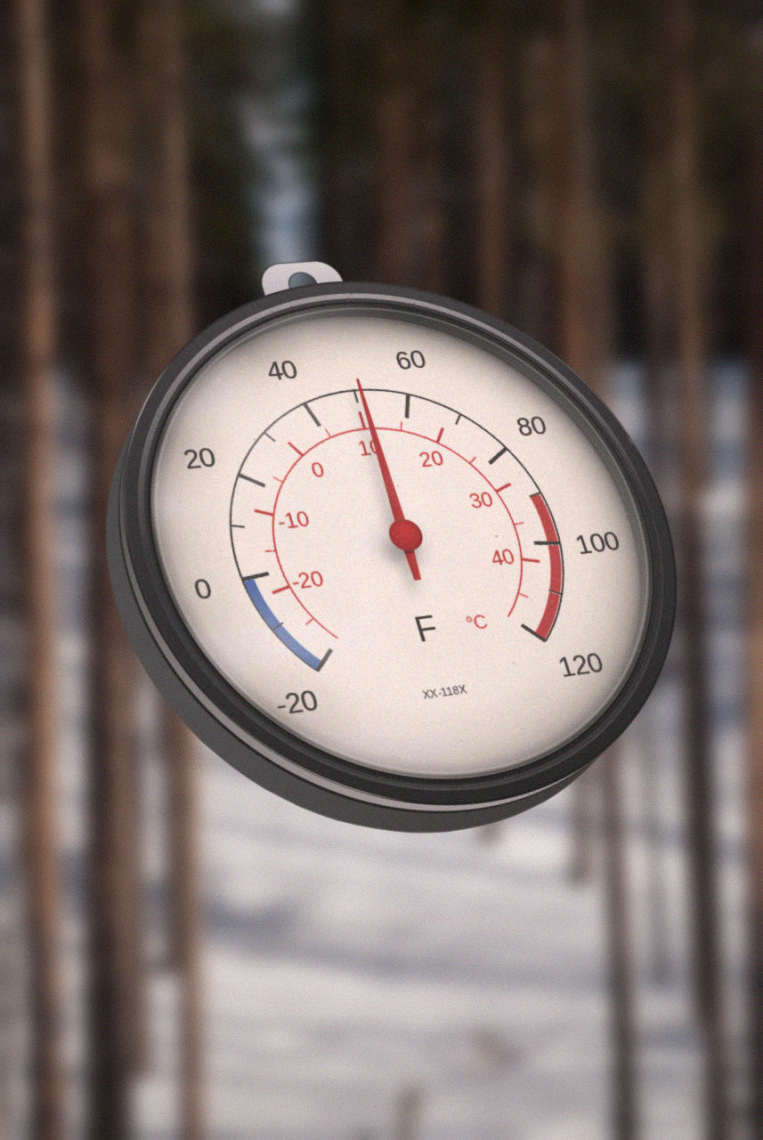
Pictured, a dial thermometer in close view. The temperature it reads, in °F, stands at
50 °F
